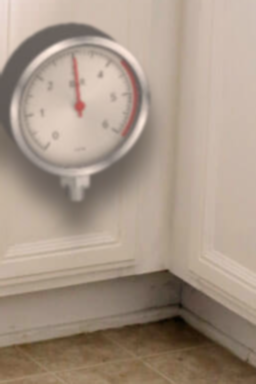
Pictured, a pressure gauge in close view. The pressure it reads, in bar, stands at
3 bar
